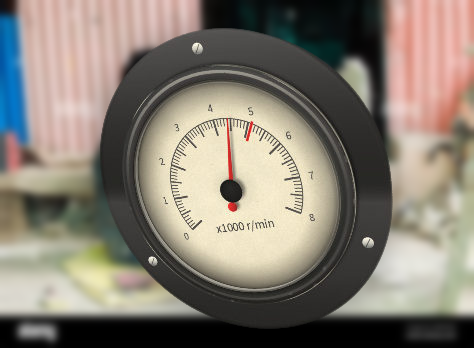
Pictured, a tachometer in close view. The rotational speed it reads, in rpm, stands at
4500 rpm
